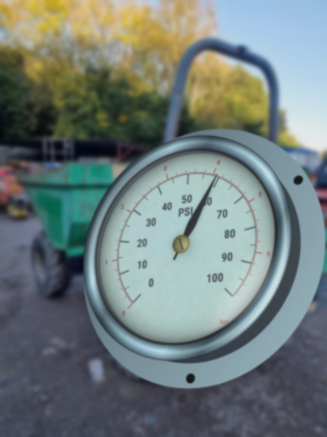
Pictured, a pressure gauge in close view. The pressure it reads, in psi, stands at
60 psi
